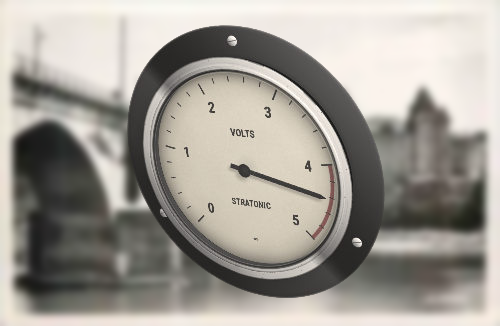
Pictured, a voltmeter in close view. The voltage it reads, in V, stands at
4.4 V
